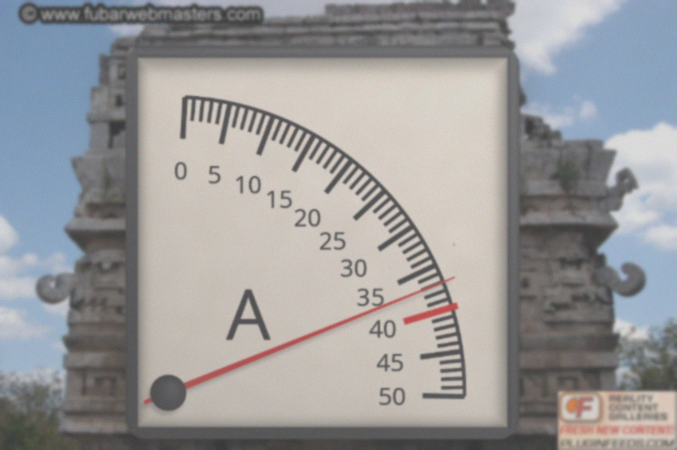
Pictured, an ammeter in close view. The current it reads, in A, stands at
37 A
